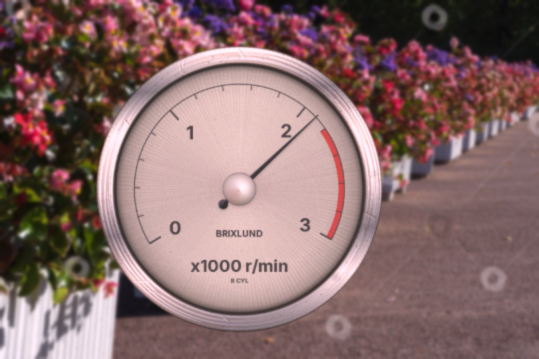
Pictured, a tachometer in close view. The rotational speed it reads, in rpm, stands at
2100 rpm
